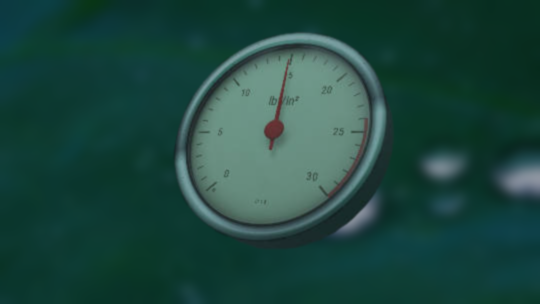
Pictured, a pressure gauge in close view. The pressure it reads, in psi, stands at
15 psi
